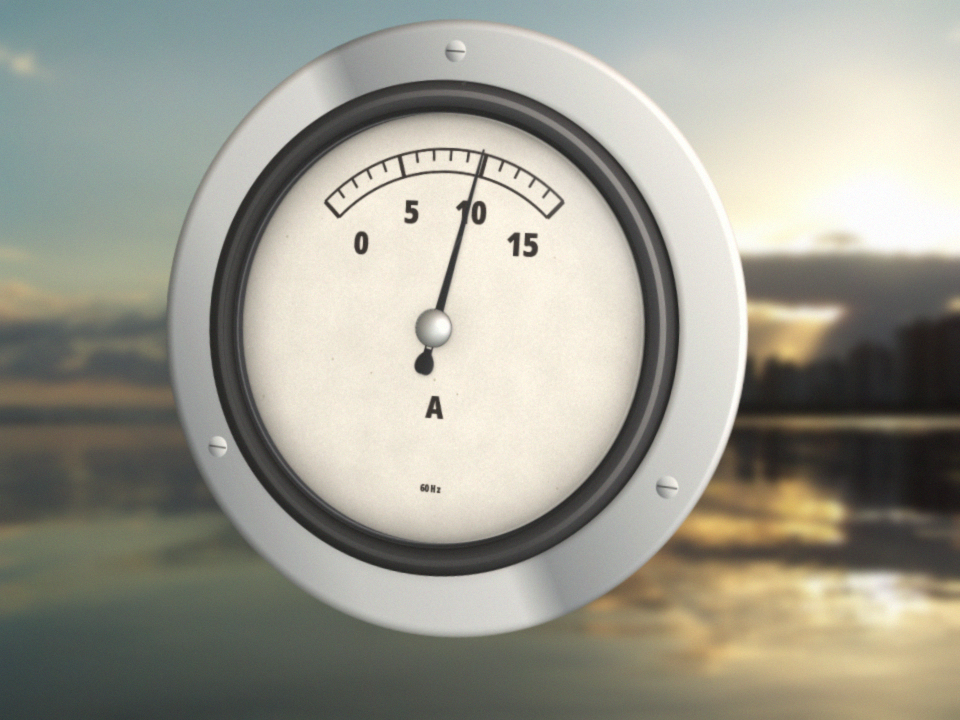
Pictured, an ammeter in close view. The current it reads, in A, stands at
10 A
